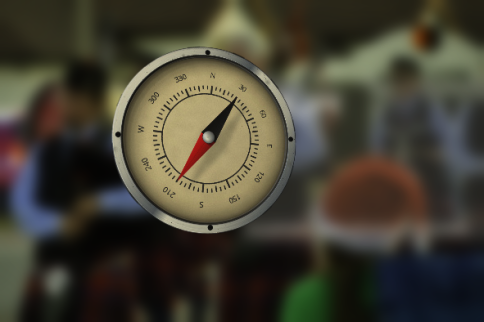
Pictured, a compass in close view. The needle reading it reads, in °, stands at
210 °
